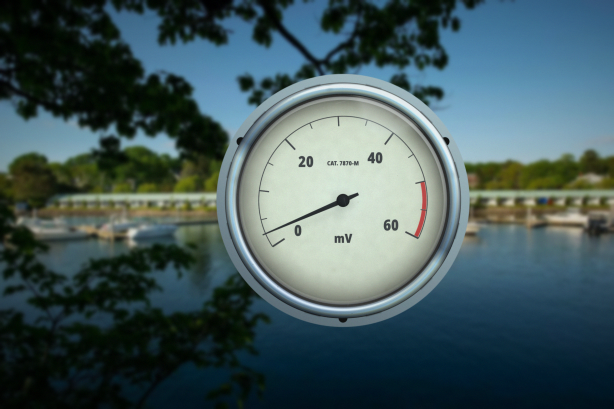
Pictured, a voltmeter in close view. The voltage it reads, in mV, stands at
2.5 mV
